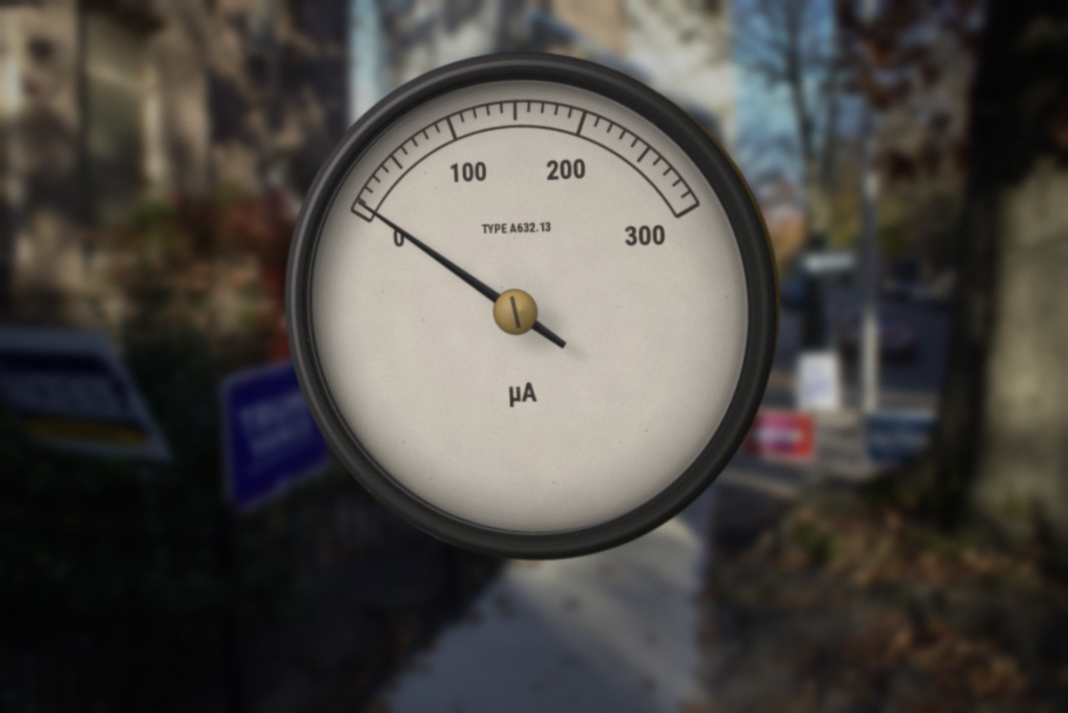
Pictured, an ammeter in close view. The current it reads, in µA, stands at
10 µA
